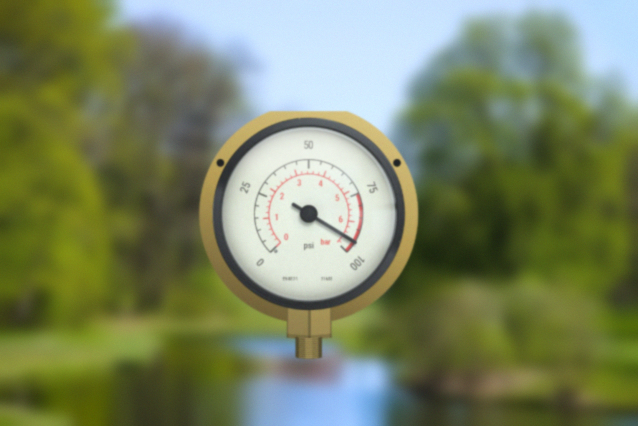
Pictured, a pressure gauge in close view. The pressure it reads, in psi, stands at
95 psi
